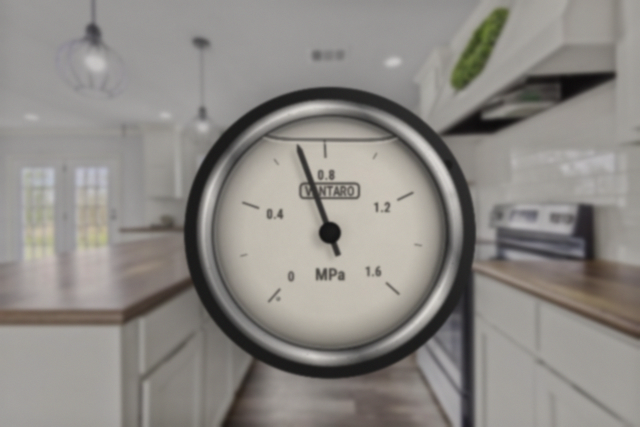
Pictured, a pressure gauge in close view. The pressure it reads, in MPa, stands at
0.7 MPa
